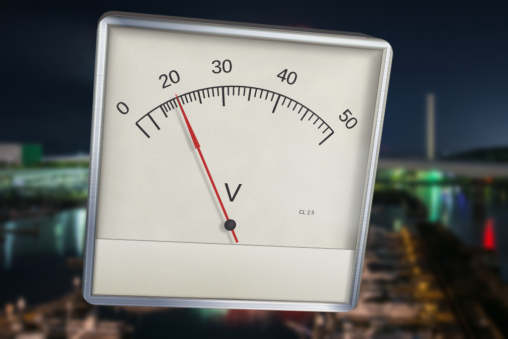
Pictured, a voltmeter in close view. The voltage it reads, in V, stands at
20 V
